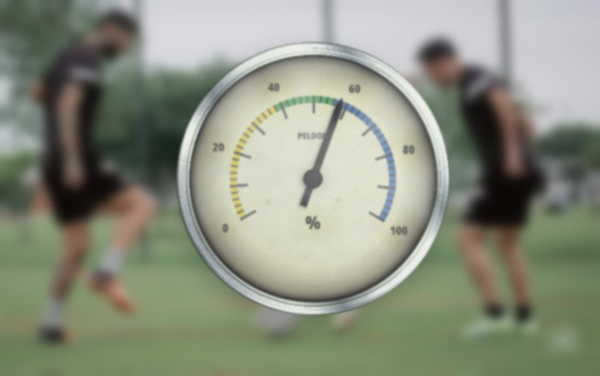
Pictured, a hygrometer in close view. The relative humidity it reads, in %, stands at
58 %
